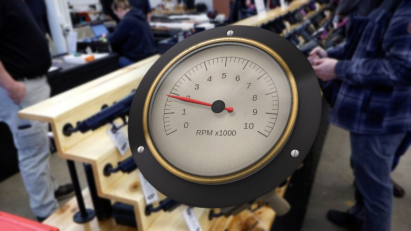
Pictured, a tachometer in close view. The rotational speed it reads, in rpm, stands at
1800 rpm
